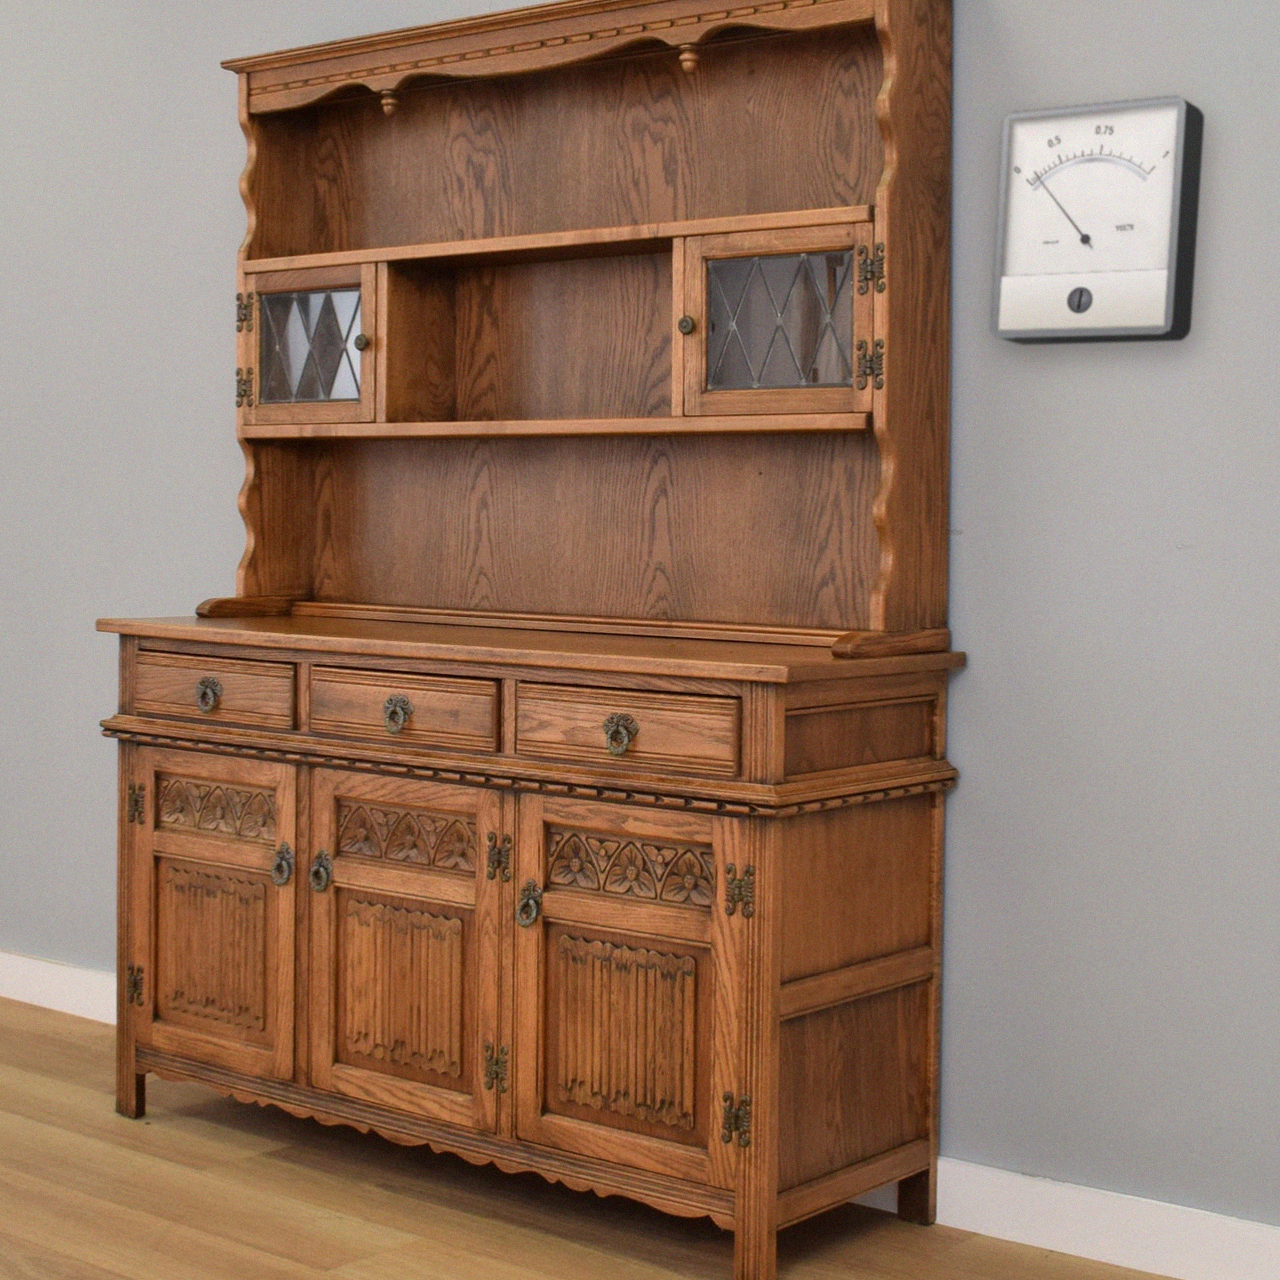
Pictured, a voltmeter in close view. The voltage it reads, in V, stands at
0.25 V
